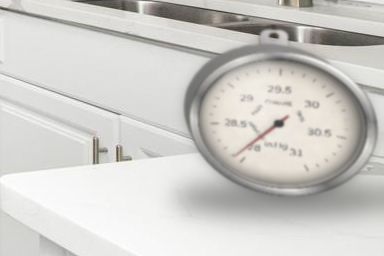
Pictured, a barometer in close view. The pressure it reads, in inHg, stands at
28.1 inHg
